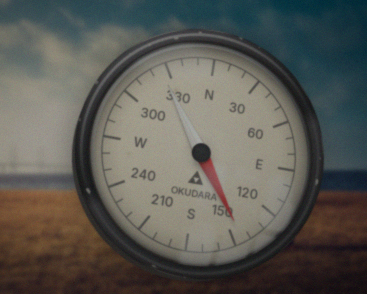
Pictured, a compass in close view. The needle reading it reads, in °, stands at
145 °
